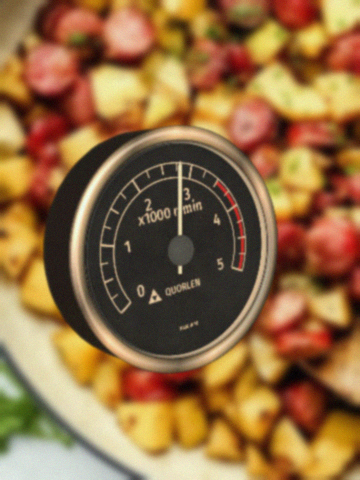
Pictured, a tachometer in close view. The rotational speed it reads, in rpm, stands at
2750 rpm
